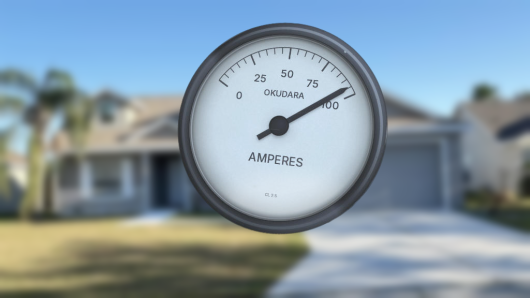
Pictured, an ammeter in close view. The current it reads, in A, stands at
95 A
